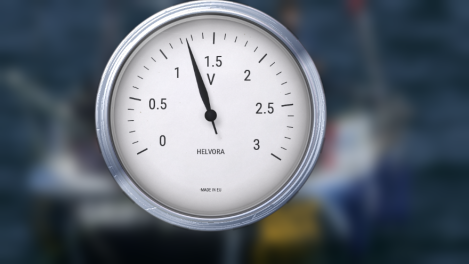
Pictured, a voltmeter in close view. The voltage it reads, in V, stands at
1.25 V
